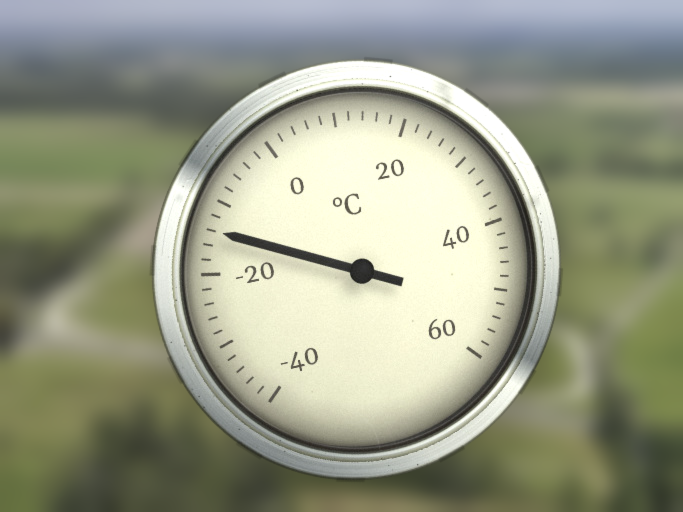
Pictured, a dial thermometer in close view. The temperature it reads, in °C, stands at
-14 °C
